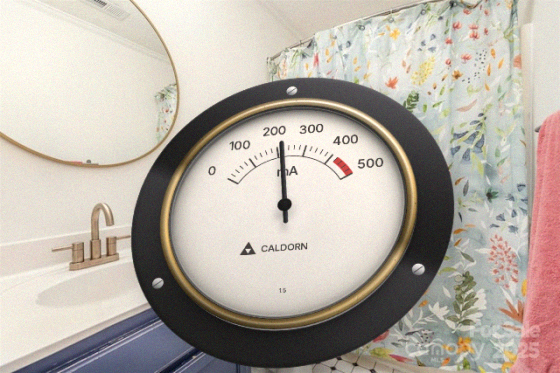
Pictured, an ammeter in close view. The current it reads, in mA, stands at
220 mA
